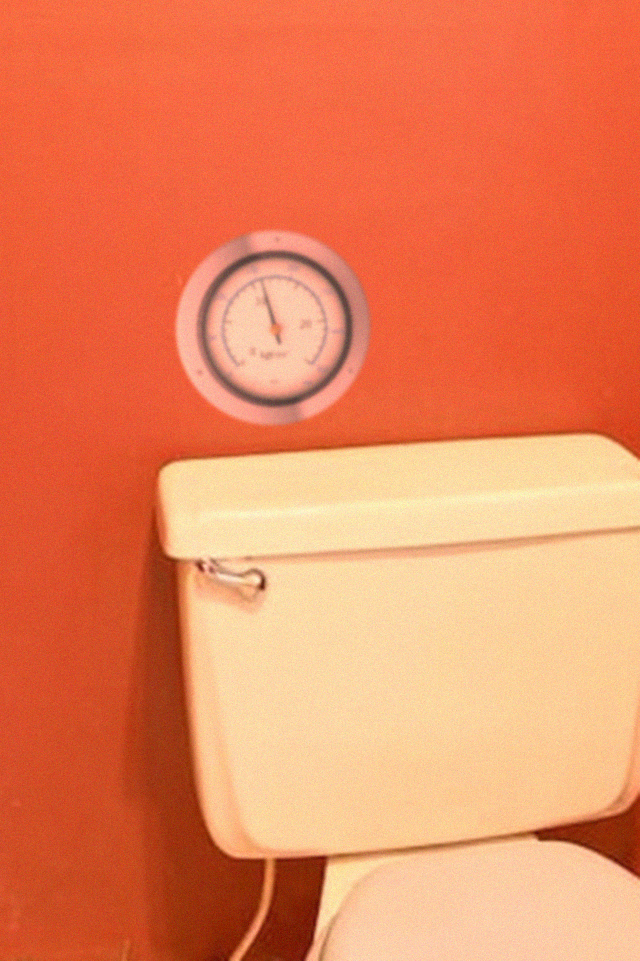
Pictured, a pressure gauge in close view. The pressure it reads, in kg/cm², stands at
11 kg/cm²
